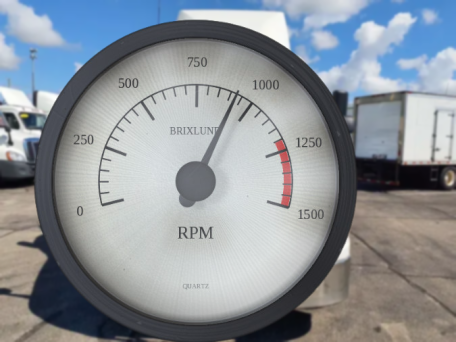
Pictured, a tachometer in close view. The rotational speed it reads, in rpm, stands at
925 rpm
